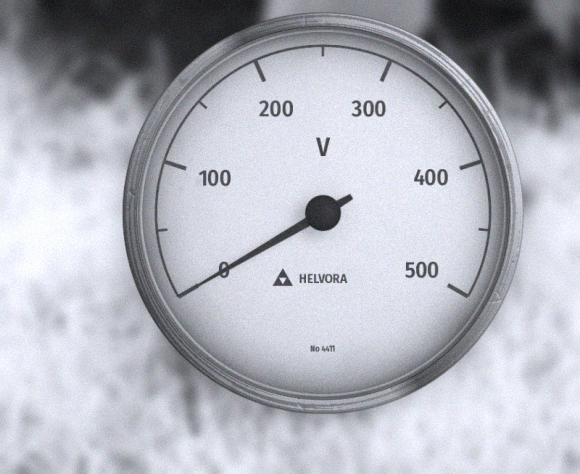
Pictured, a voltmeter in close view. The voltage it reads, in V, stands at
0 V
